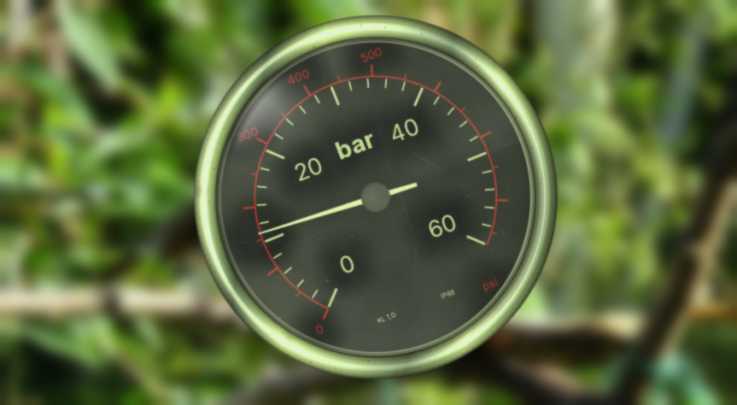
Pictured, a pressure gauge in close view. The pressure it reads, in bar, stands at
11 bar
